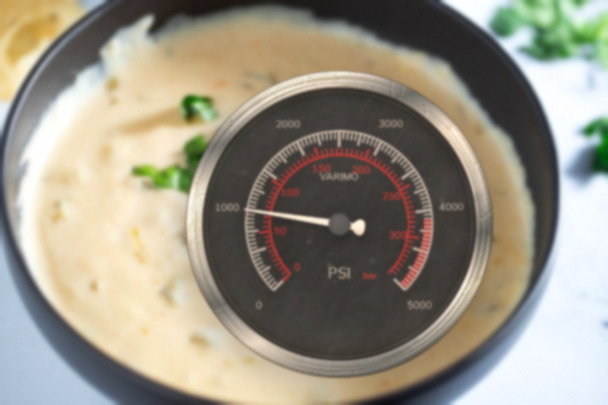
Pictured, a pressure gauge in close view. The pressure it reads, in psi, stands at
1000 psi
